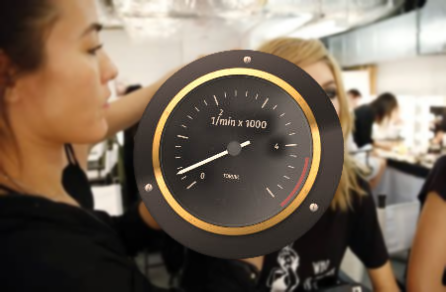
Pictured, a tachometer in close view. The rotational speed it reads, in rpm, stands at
300 rpm
